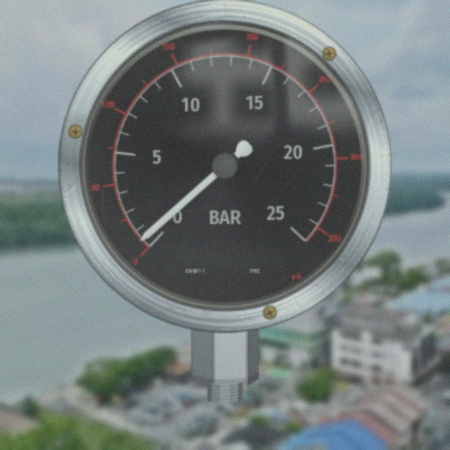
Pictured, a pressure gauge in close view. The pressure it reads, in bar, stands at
0.5 bar
